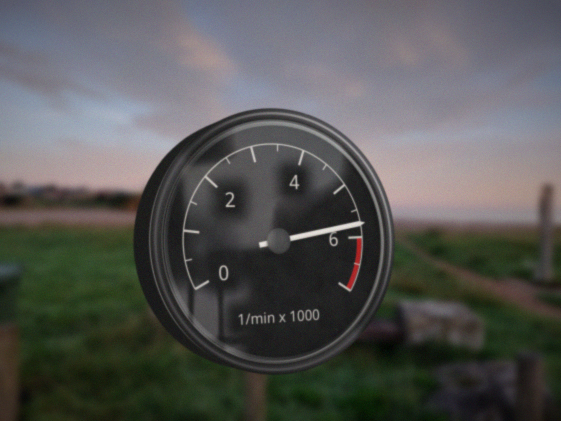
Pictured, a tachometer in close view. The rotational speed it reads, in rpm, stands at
5750 rpm
